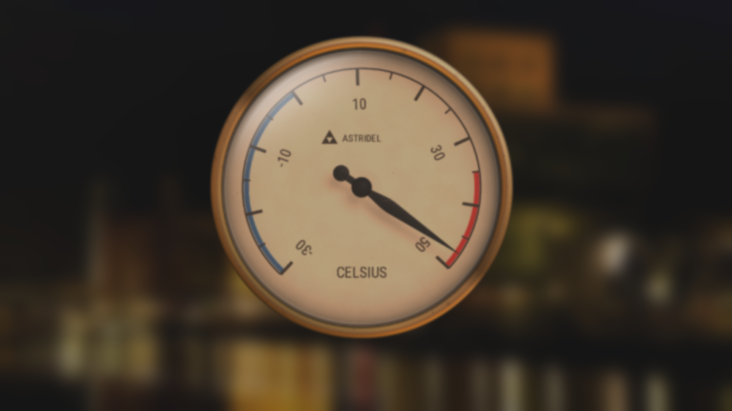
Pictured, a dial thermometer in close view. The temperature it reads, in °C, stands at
47.5 °C
